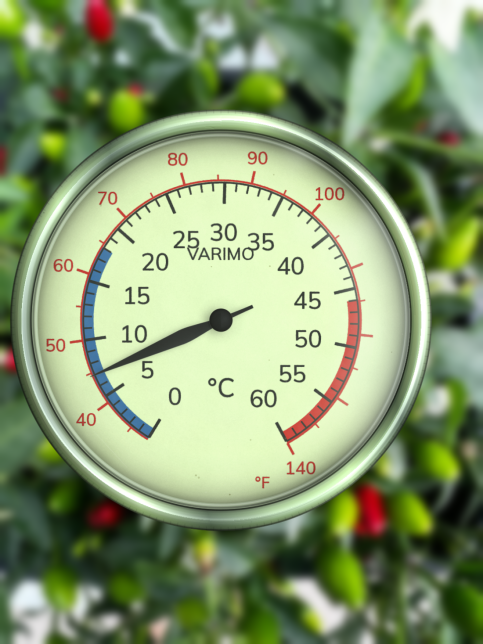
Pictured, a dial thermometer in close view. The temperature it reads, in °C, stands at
7 °C
